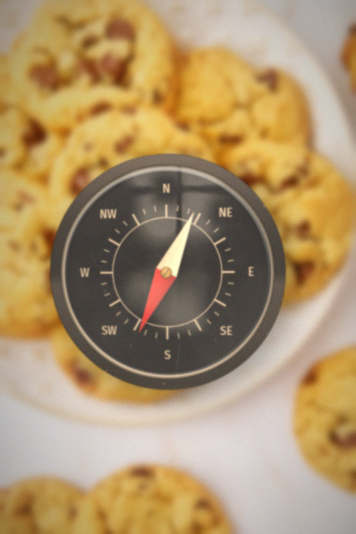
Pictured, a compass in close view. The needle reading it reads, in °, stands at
205 °
